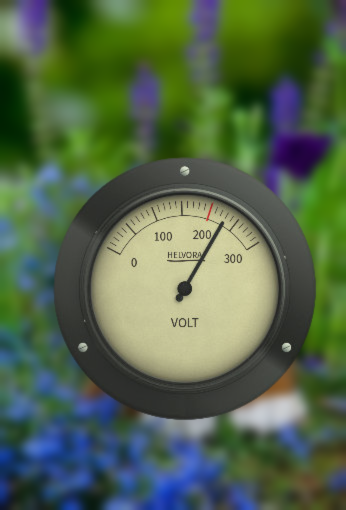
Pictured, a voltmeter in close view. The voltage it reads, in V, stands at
230 V
